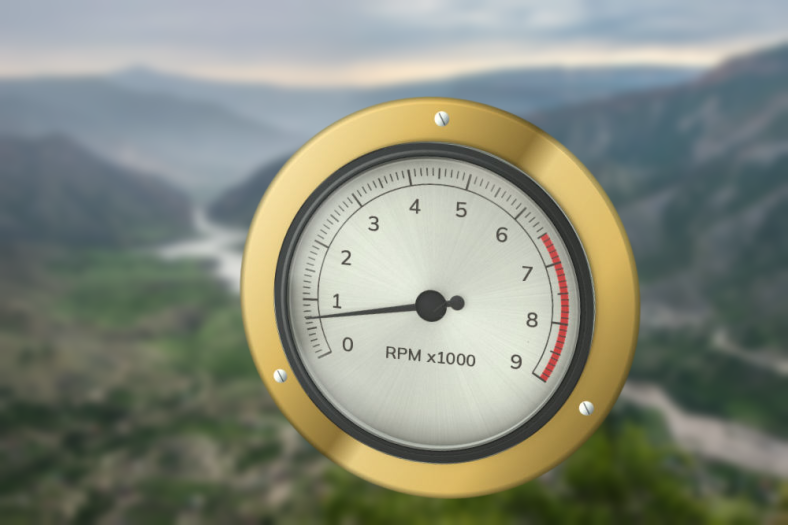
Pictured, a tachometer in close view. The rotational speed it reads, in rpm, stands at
700 rpm
